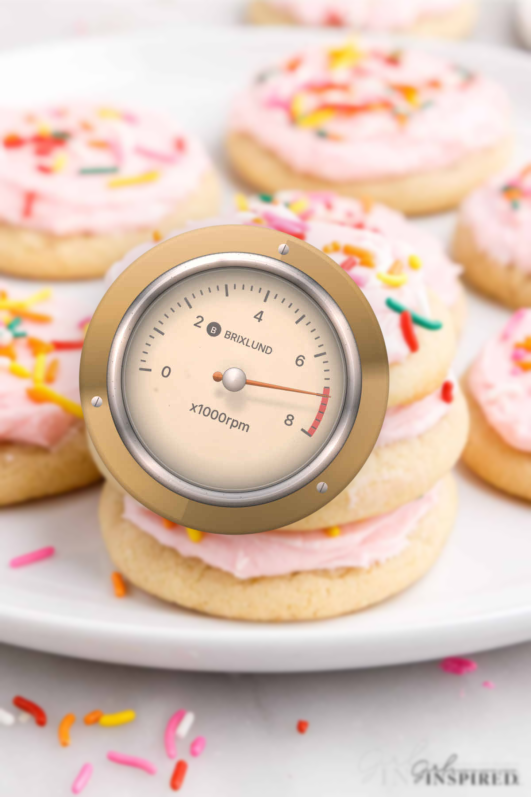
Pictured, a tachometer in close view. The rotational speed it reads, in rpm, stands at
7000 rpm
